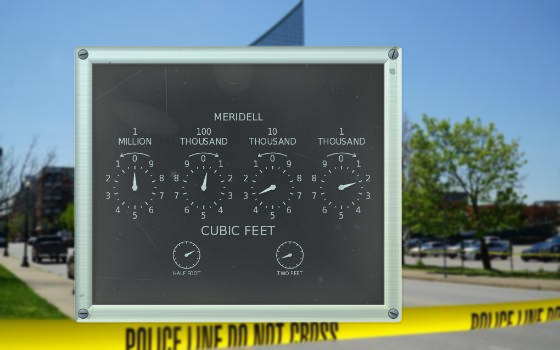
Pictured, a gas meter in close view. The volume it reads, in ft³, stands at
3200 ft³
